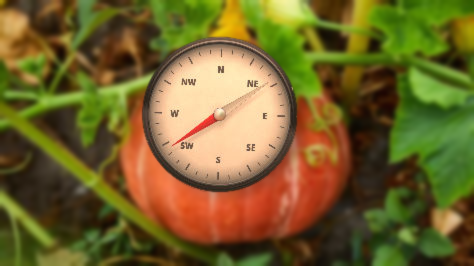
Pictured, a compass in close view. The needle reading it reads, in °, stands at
235 °
